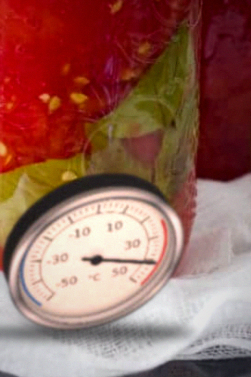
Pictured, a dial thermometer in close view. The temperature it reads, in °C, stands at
40 °C
